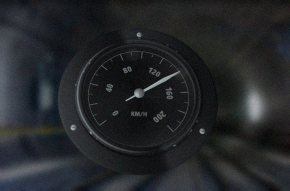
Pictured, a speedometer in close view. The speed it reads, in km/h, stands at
140 km/h
